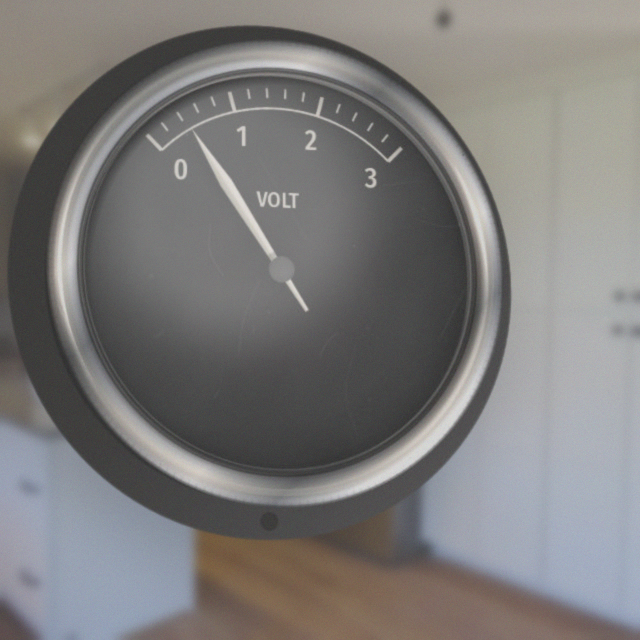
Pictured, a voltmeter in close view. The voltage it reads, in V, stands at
0.4 V
